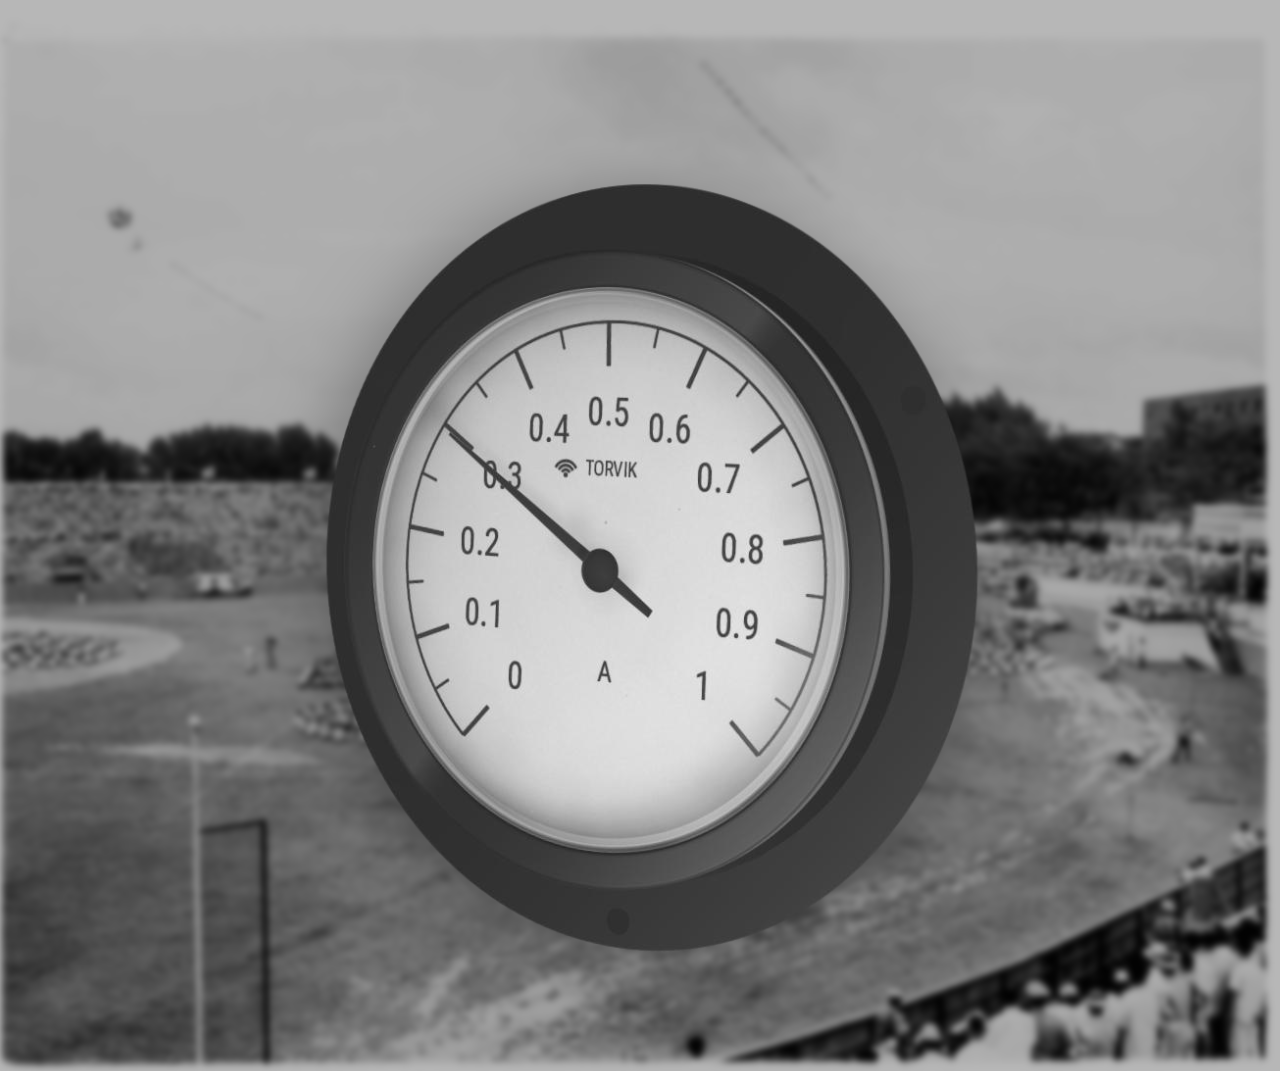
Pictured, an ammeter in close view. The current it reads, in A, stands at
0.3 A
